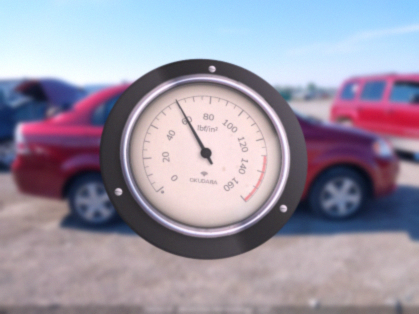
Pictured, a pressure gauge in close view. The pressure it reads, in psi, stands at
60 psi
